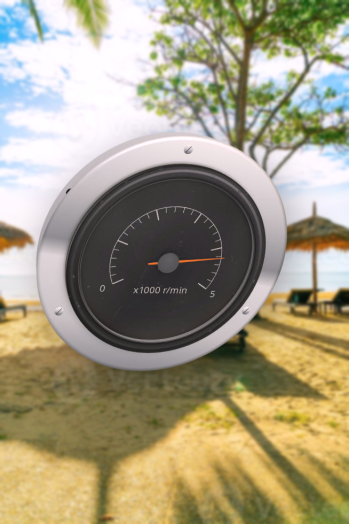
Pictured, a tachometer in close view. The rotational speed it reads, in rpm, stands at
4200 rpm
